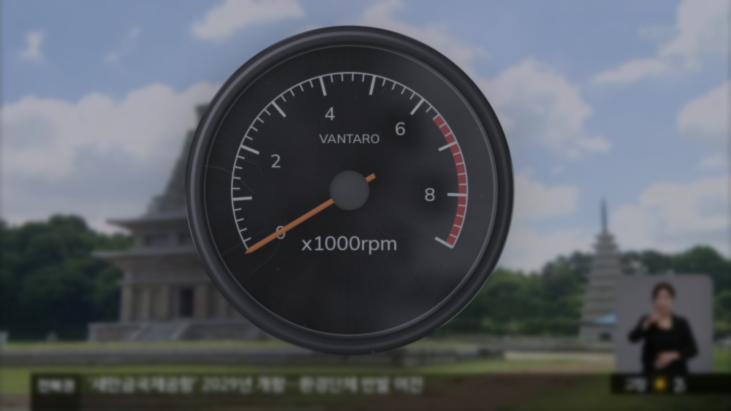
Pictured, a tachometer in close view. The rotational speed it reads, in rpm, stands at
0 rpm
